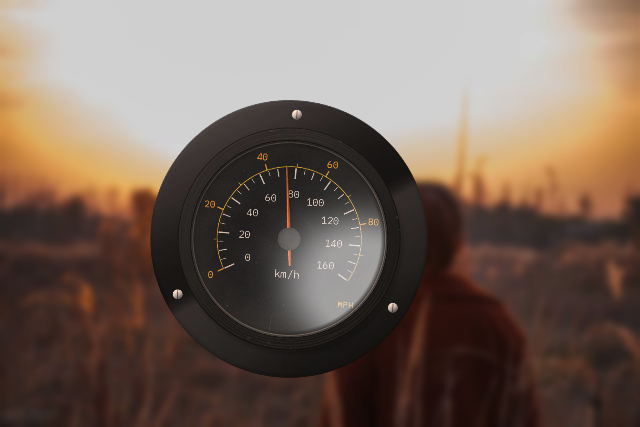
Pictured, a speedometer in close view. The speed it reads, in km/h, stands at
75 km/h
